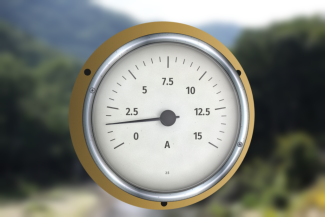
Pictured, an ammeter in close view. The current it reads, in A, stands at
1.5 A
